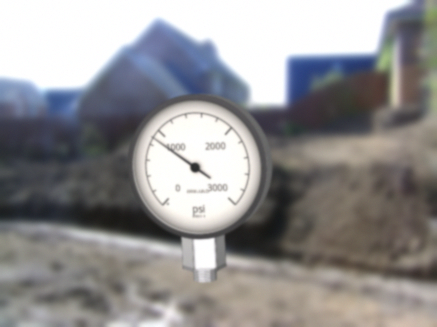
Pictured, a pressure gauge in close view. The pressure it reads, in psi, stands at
900 psi
